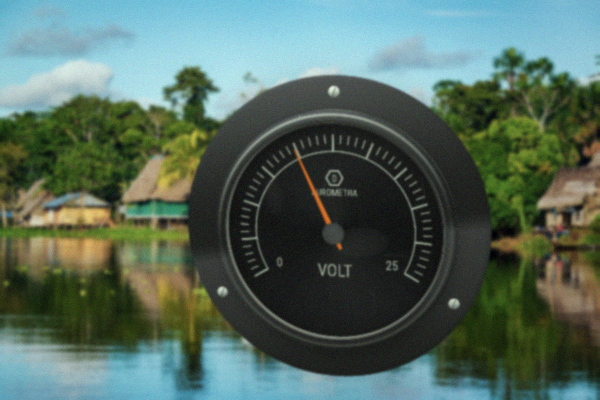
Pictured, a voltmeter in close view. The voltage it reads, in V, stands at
10 V
